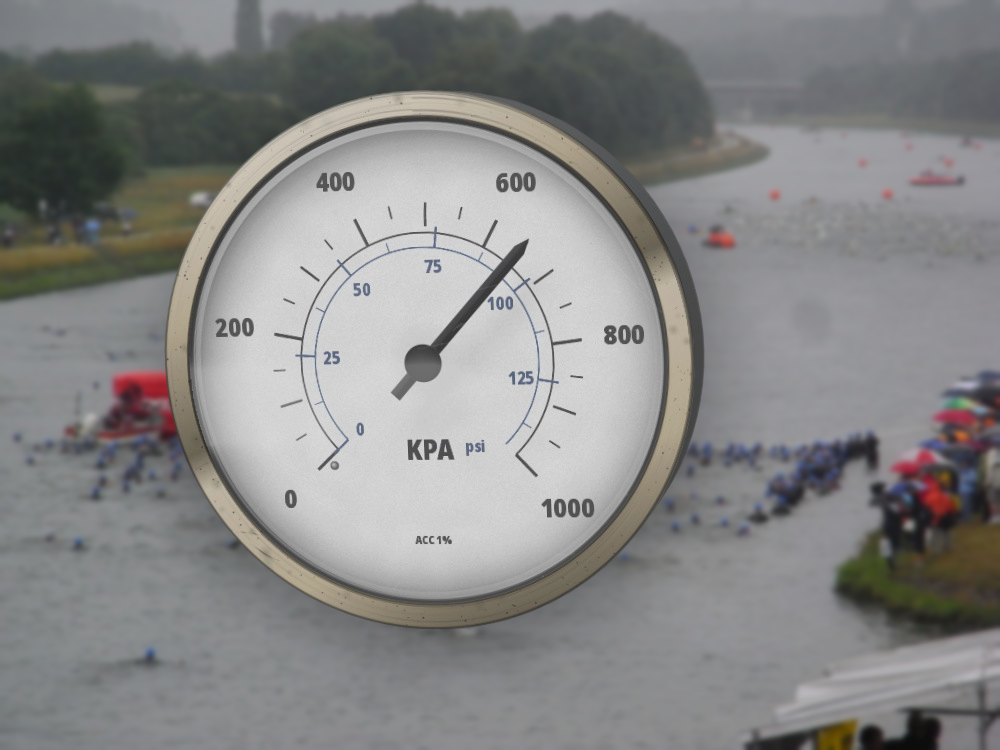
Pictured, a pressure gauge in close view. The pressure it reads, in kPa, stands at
650 kPa
